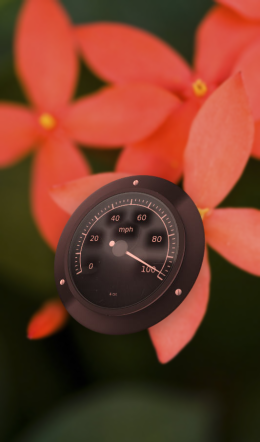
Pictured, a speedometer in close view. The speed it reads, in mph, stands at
98 mph
